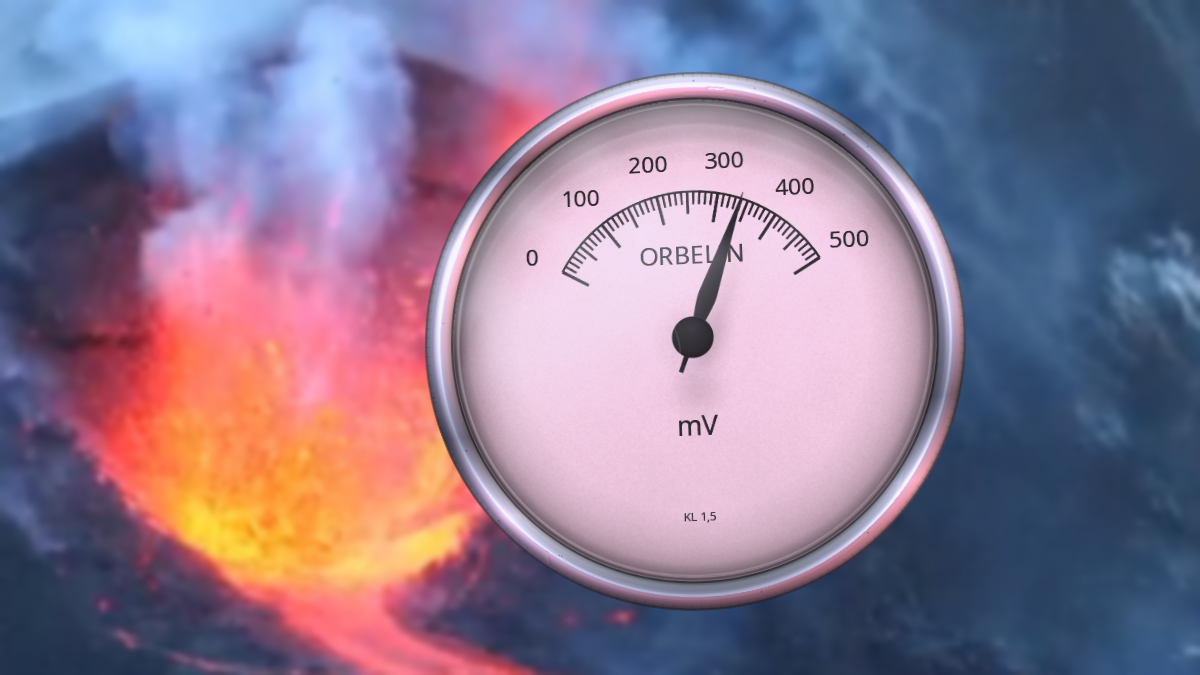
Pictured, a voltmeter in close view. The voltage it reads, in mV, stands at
340 mV
